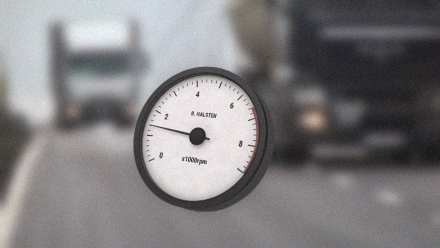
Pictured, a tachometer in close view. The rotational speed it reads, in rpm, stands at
1400 rpm
